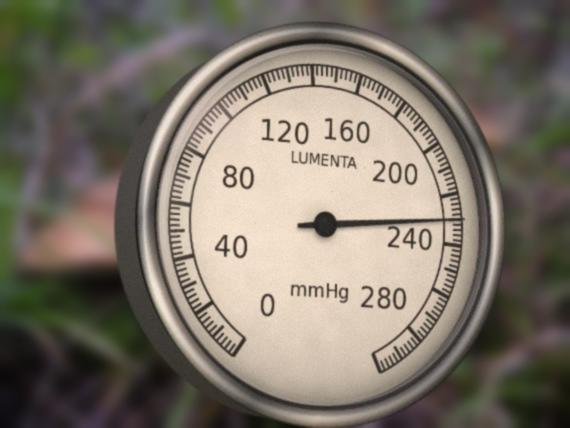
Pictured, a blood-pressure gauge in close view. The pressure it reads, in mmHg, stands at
230 mmHg
